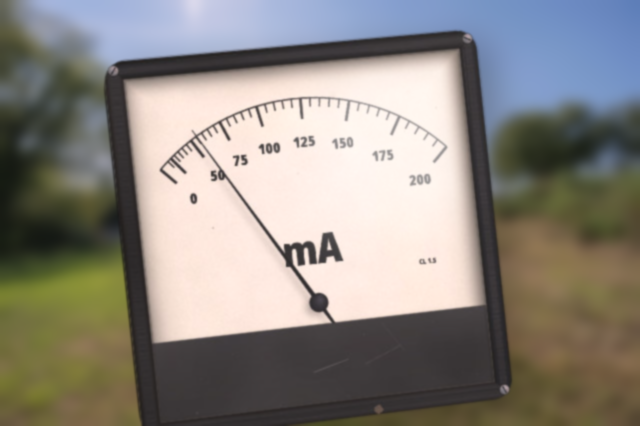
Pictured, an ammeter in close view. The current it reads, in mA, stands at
55 mA
